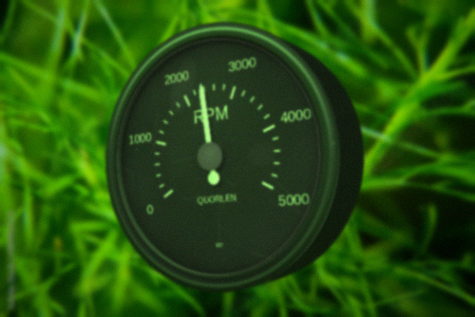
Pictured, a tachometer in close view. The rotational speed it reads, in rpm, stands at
2400 rpm
